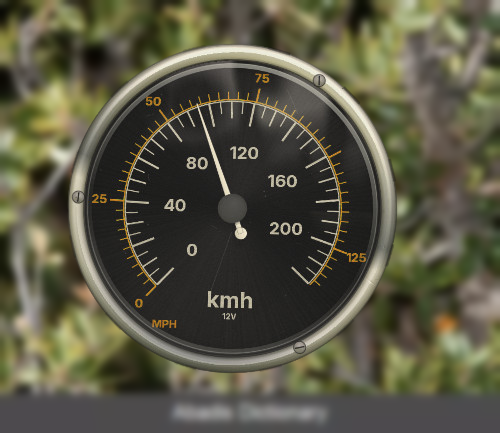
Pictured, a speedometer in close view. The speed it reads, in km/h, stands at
95 km/h
